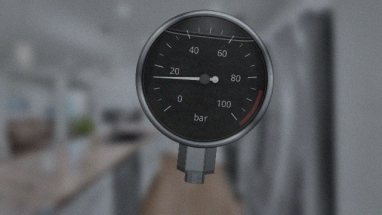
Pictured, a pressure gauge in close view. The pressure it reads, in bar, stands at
15 bar
